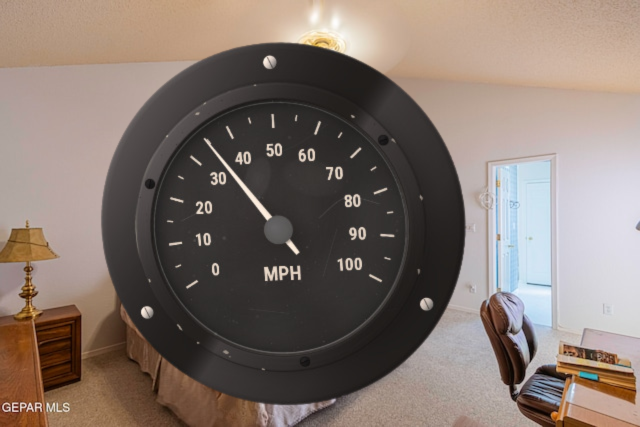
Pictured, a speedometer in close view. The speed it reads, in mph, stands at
35 mph
